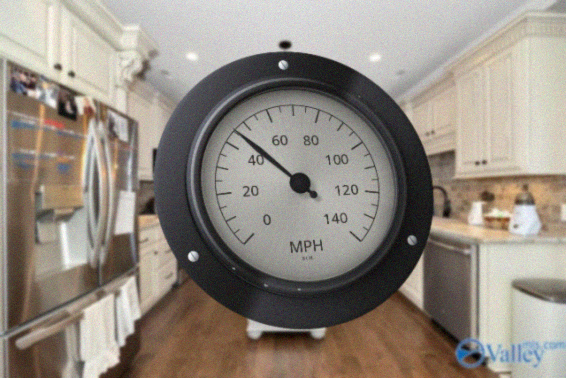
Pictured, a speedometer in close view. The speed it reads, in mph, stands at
45 mph
